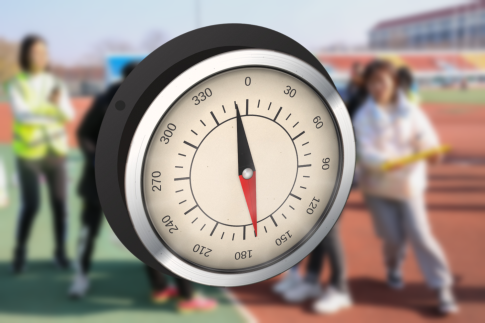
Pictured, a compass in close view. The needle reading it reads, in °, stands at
170 °
